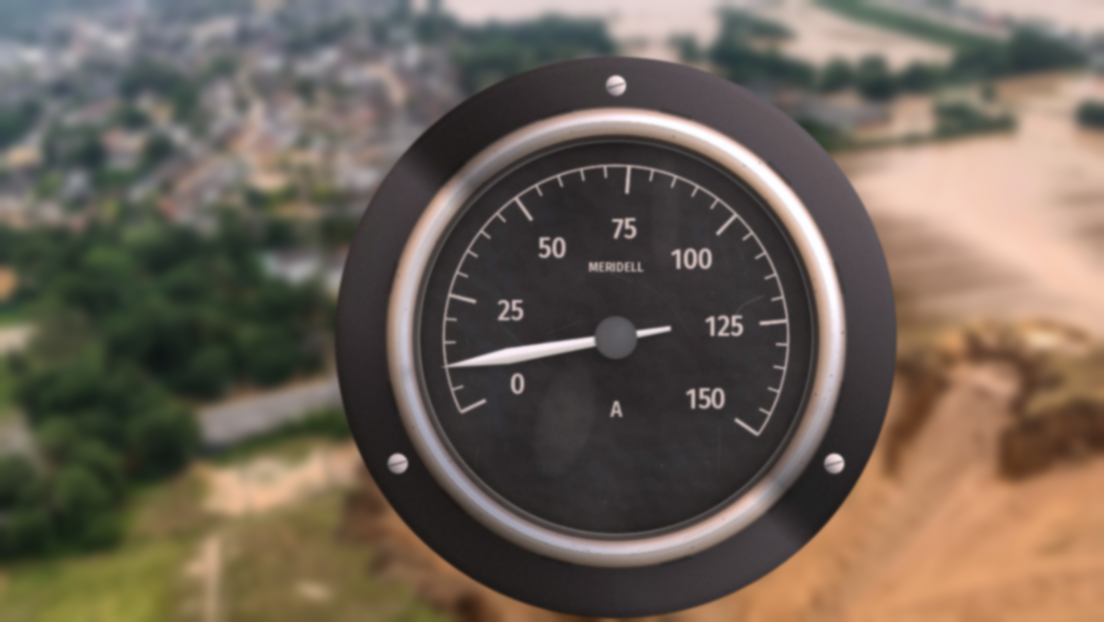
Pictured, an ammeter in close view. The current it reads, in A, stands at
10 A
